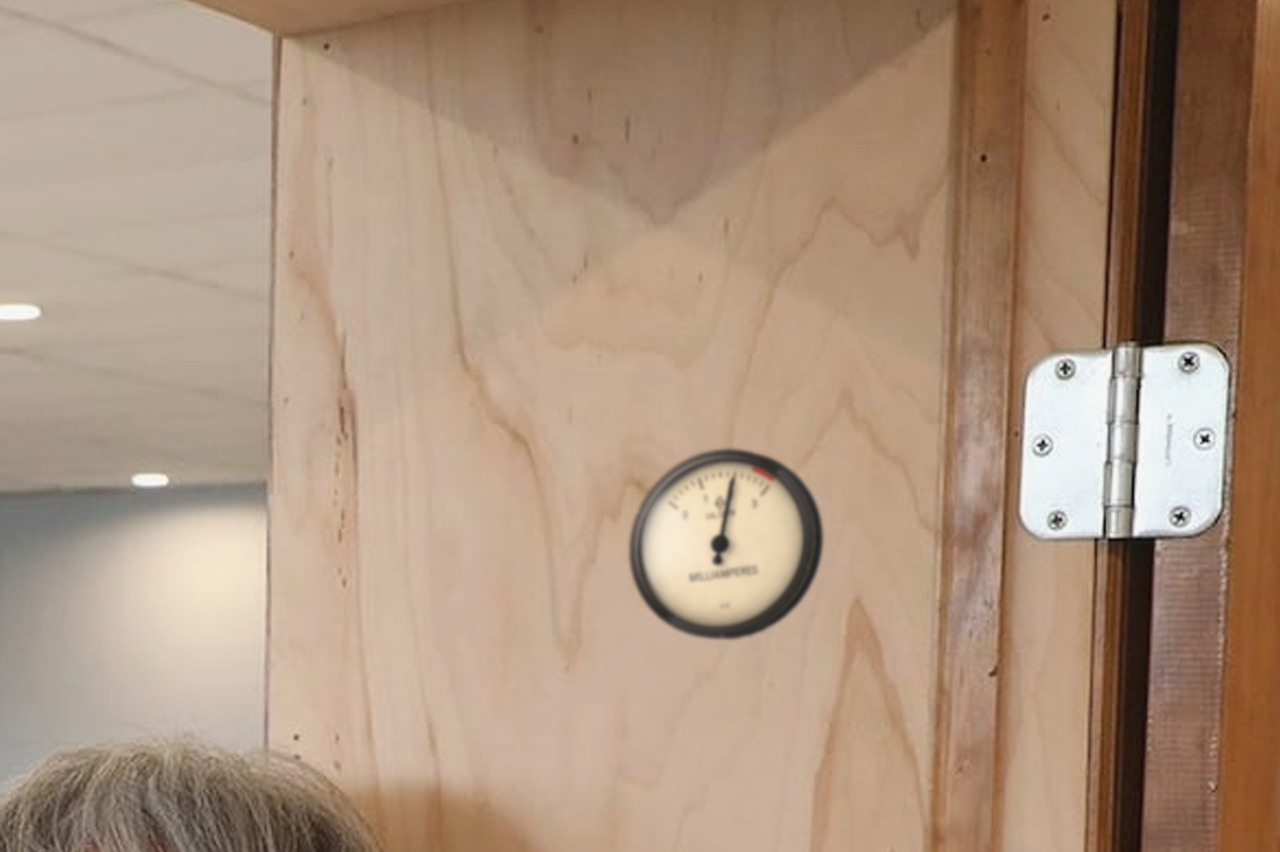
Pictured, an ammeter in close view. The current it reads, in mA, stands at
2 mA
